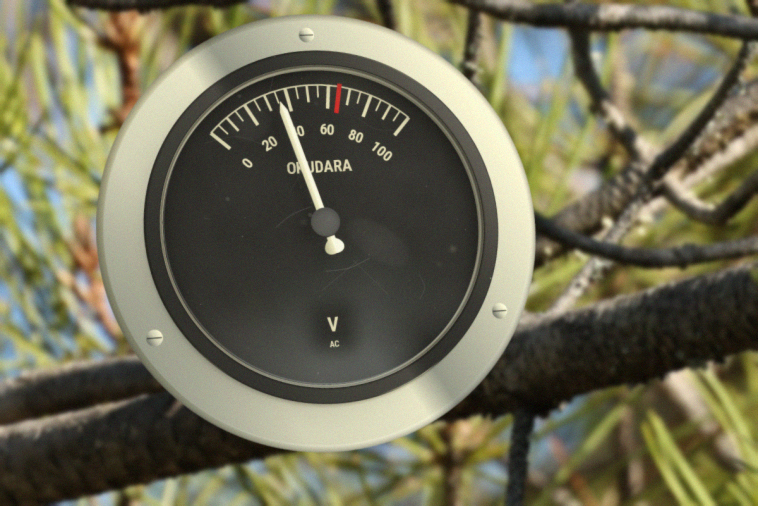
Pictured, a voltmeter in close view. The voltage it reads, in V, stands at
35 V
